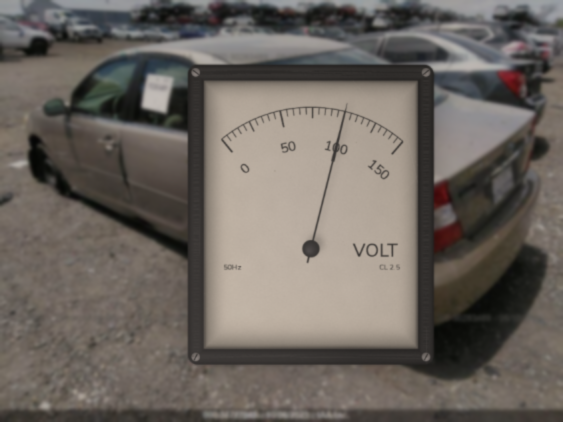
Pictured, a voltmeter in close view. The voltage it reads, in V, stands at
100 V
